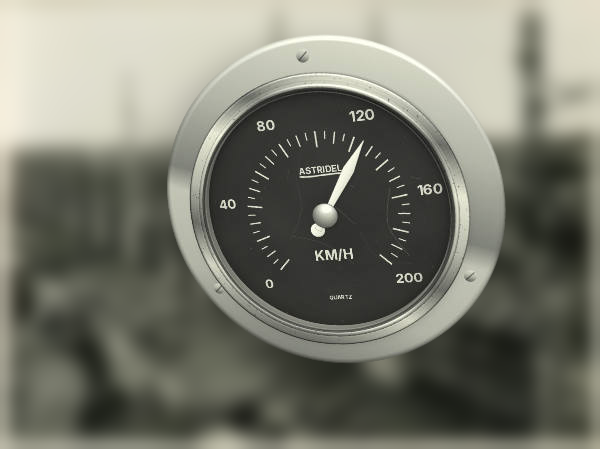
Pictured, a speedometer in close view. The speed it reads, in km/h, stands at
125 km/h
